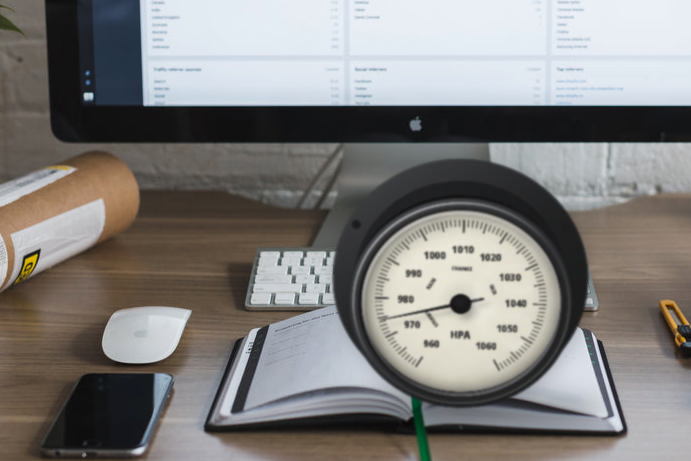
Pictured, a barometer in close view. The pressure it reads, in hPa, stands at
975 hPa
